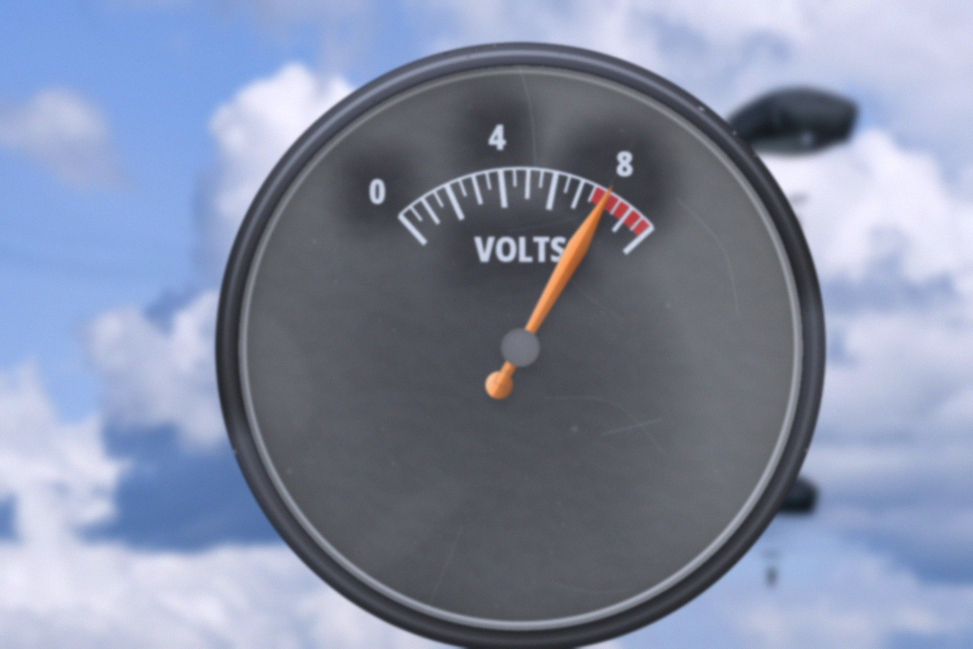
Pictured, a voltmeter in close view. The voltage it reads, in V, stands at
8 V
